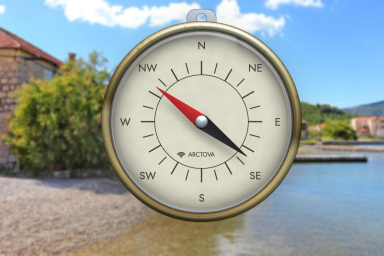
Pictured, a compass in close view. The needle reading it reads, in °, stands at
307.5 °
